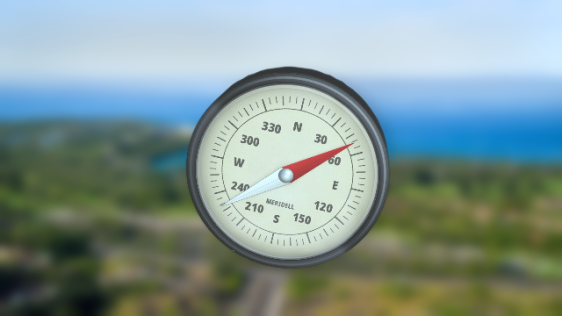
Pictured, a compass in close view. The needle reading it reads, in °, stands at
50 °
